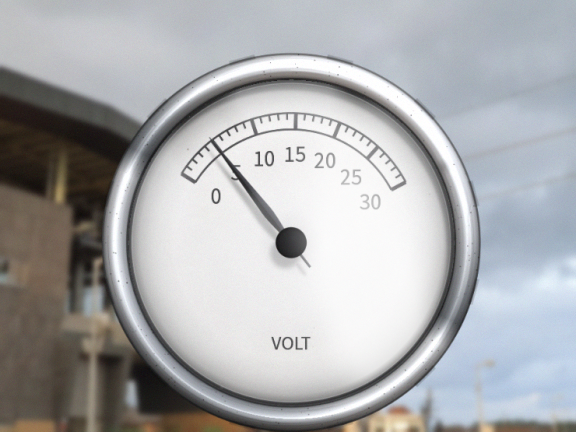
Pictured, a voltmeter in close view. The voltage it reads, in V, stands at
5 V
